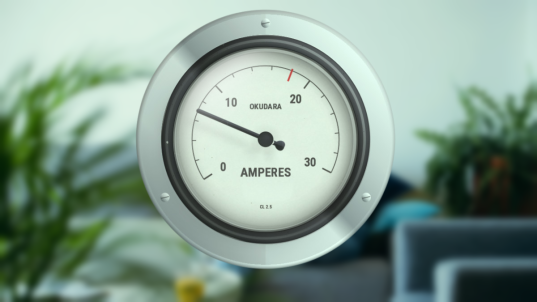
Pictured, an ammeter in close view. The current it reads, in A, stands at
7 A
